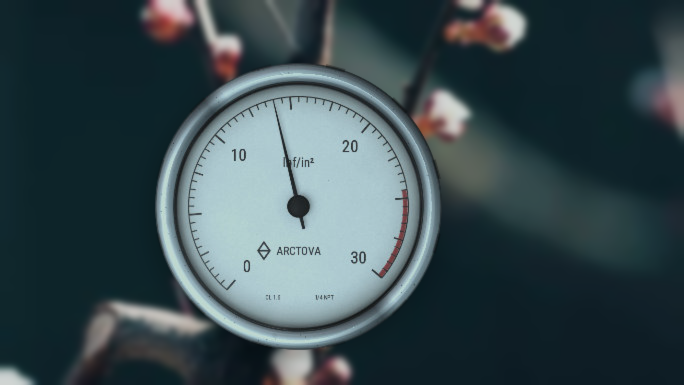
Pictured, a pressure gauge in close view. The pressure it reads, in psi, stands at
14 psi
